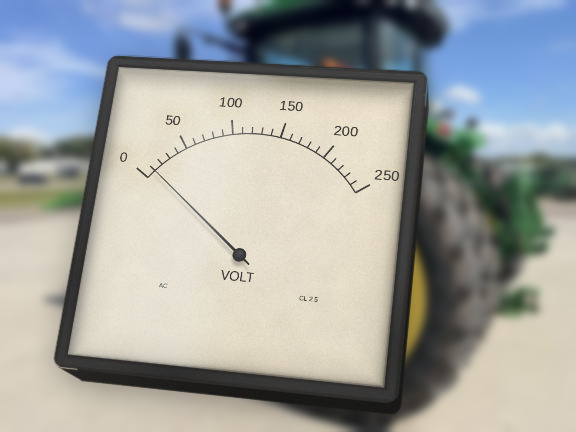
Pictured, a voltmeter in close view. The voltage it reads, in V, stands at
10 V
